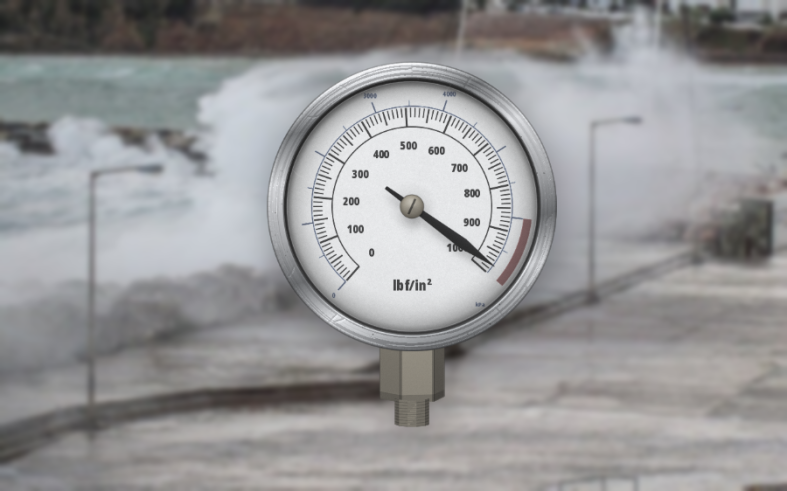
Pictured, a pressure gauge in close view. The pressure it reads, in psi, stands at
980 psi
